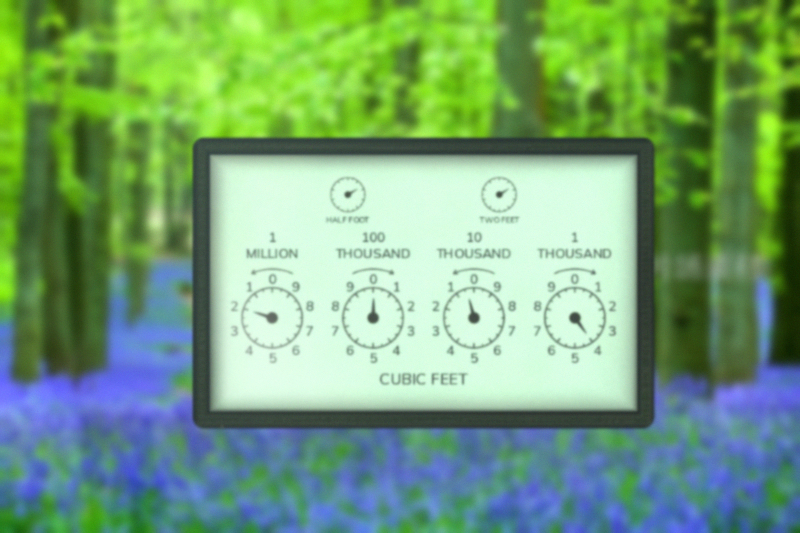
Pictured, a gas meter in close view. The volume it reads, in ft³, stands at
200400 ft³
